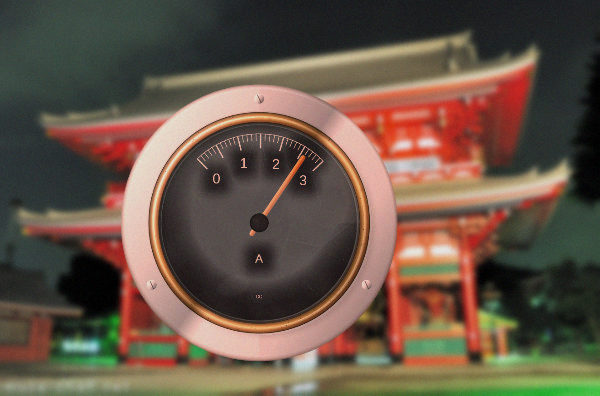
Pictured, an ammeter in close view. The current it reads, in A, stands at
2.6 A
